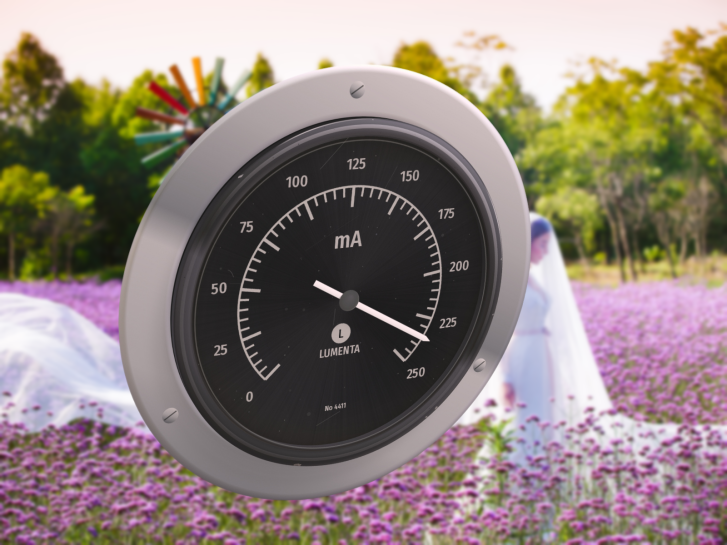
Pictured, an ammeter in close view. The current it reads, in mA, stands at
235 mA
